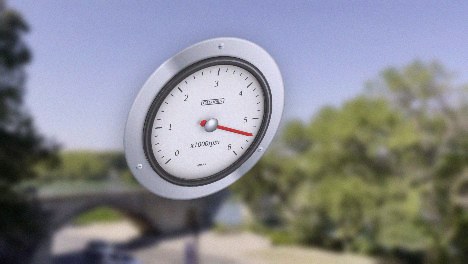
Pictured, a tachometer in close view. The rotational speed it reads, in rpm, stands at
5400 rpm
